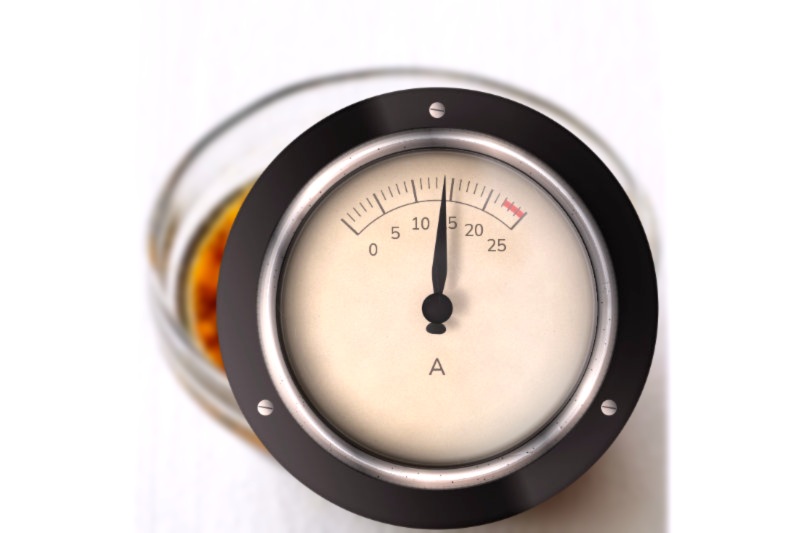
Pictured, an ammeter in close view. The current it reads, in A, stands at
14 A
